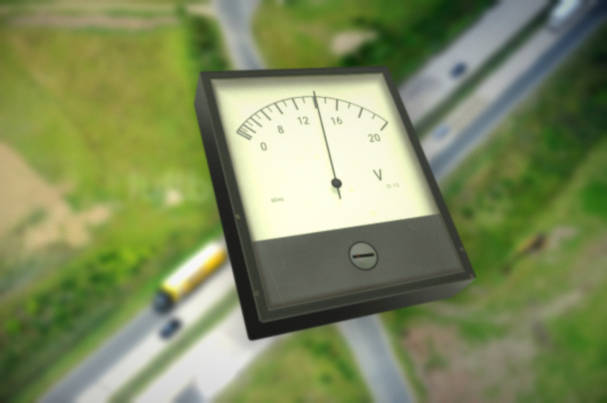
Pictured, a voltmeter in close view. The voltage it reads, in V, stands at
14 V
